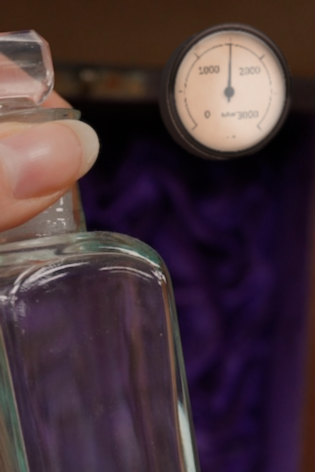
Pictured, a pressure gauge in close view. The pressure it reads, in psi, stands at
1500 psi
